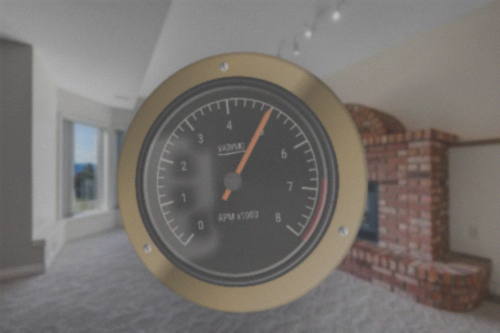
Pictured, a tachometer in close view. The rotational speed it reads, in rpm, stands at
5000 rpm
